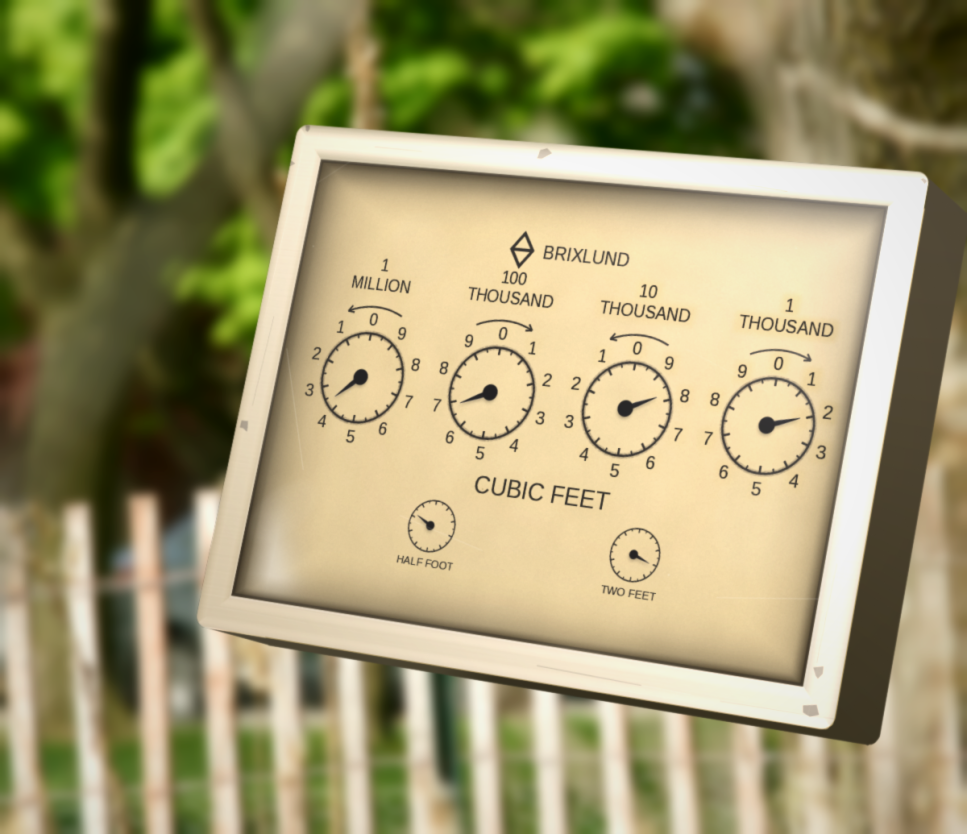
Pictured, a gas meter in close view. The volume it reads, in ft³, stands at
368200 ft³
